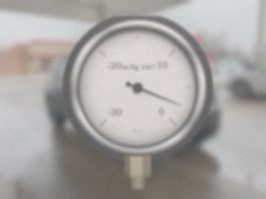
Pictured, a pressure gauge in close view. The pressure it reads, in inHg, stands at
-2.5 inHg
